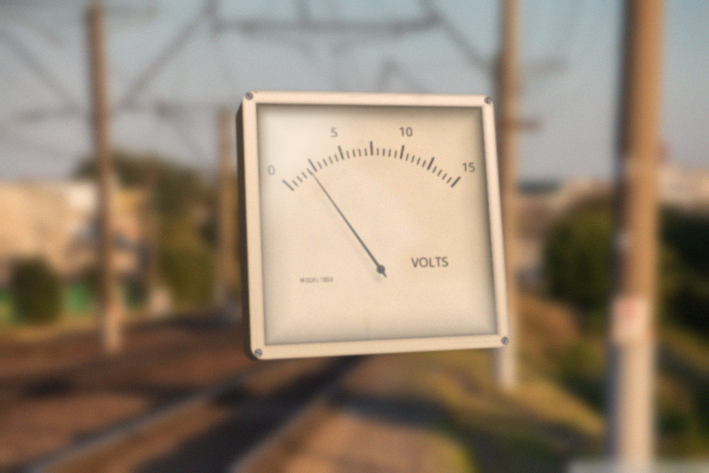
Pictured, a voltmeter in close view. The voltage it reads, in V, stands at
2 V
